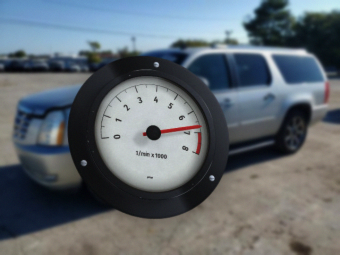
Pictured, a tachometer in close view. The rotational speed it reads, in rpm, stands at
6750 rpm
